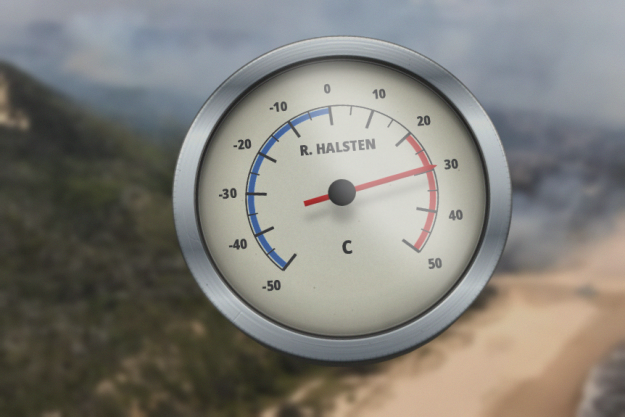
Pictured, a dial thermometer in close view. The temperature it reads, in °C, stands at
30 °C
